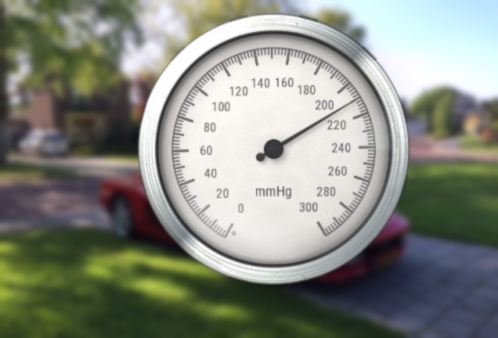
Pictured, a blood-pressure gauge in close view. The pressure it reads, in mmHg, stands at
210 mmHg
